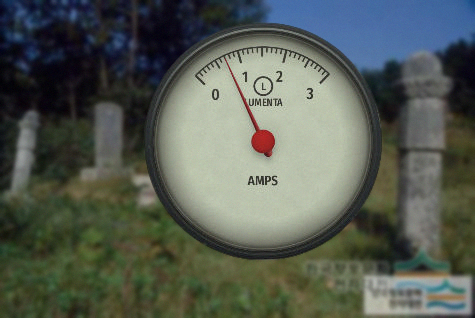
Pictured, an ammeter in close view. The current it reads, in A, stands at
0.7 A
